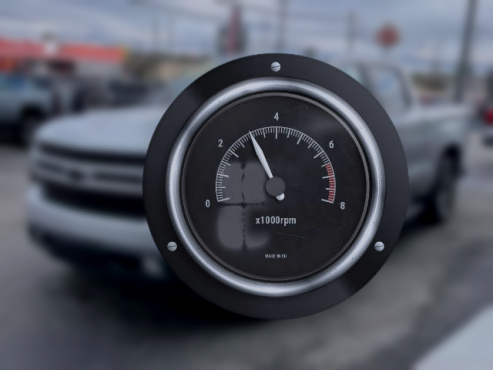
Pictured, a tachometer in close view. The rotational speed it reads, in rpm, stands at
3000 rpm
